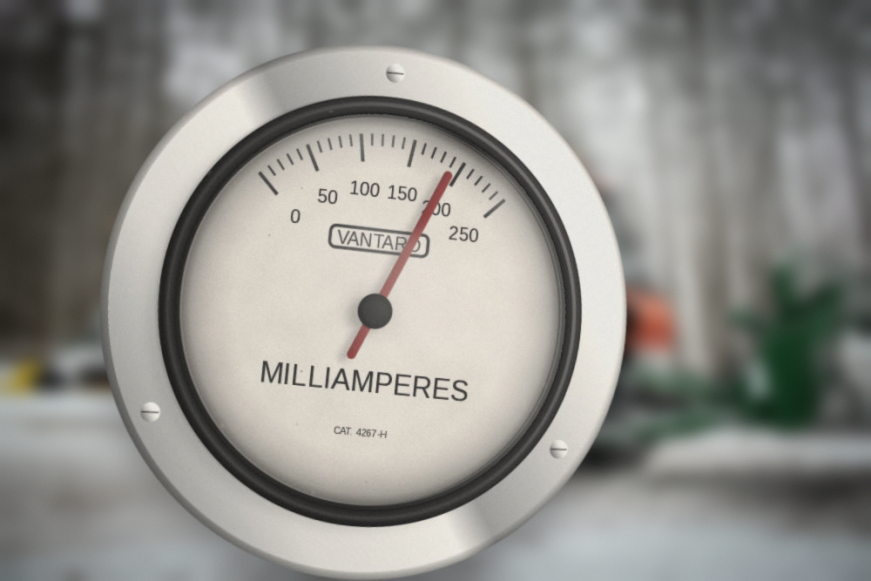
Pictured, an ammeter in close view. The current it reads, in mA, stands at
190 mA
